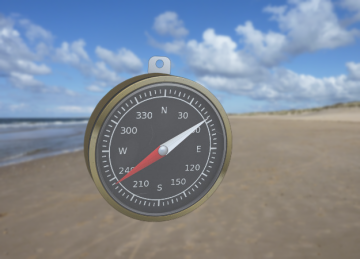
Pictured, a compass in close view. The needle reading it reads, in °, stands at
235 °
